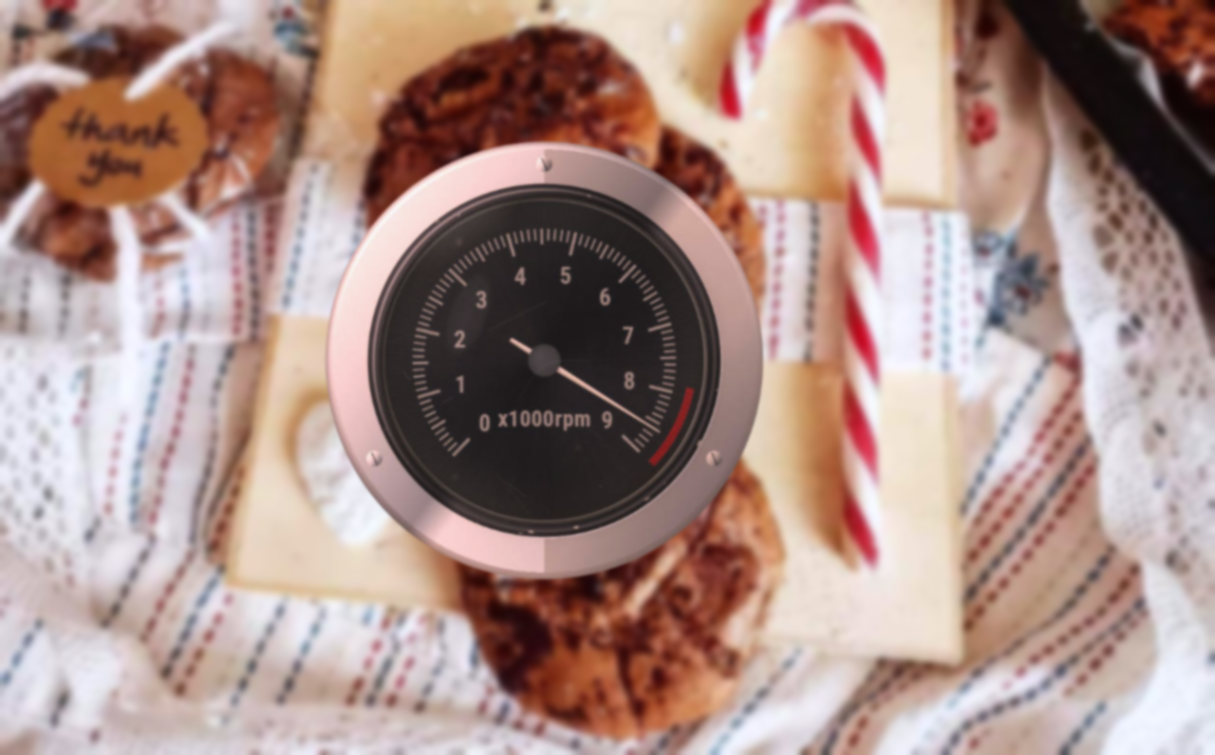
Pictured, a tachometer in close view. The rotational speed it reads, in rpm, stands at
8600 rpm
